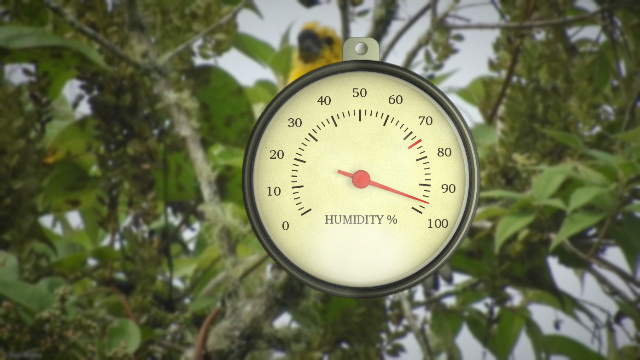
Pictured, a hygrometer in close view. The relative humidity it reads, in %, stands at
96 %
